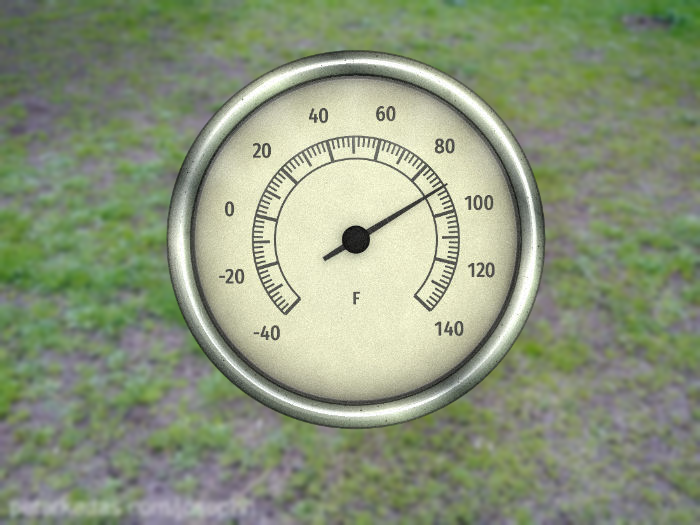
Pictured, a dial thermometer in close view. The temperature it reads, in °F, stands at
90 °F
